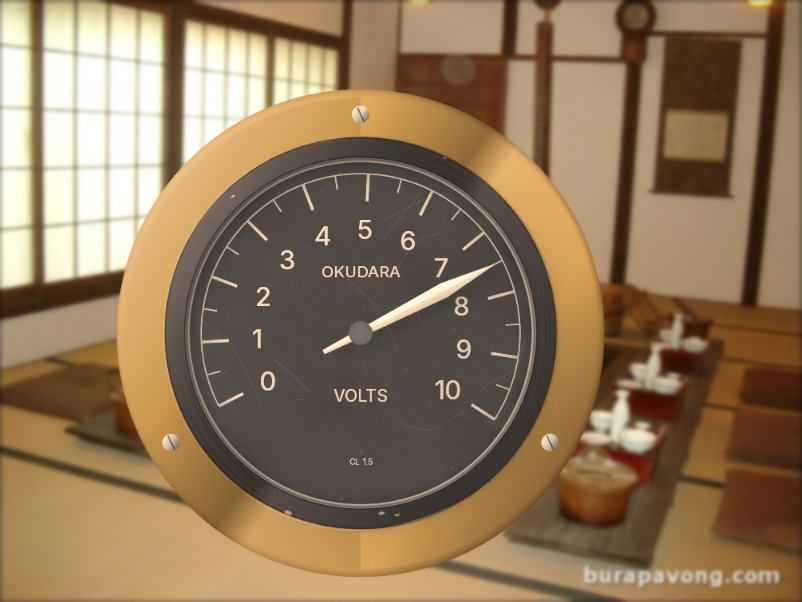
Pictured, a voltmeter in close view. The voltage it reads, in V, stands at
7.5 V
